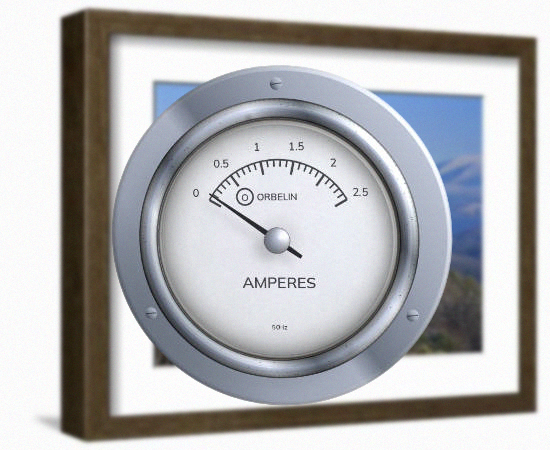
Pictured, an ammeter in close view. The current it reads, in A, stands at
0.1 A
